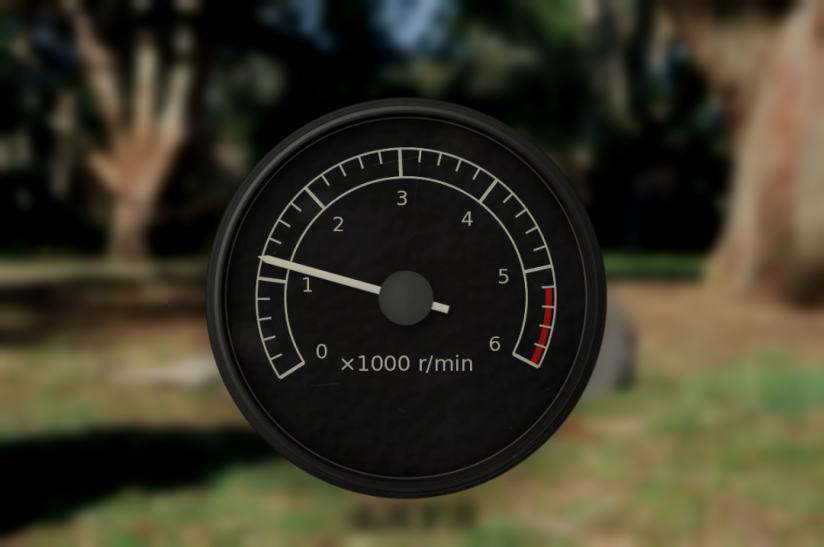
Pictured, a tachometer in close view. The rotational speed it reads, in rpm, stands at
1200 rpm
